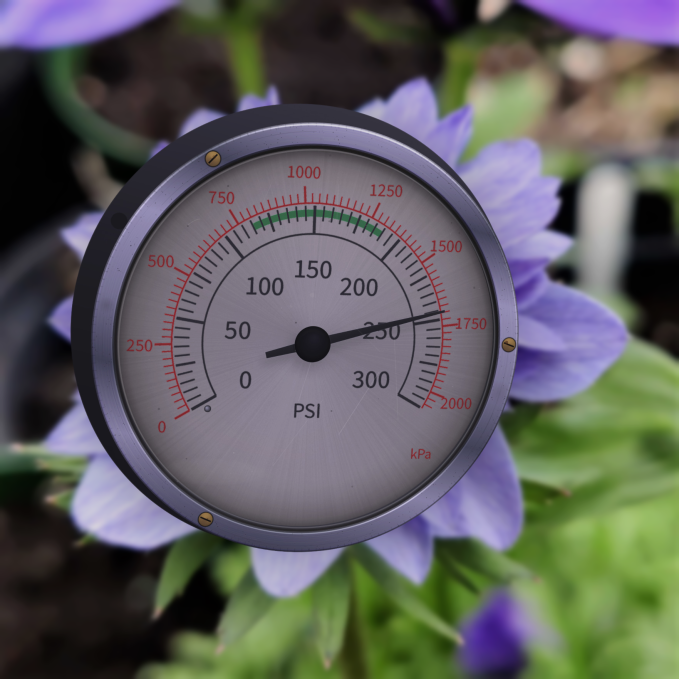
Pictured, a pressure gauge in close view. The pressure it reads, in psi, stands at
245 psi
